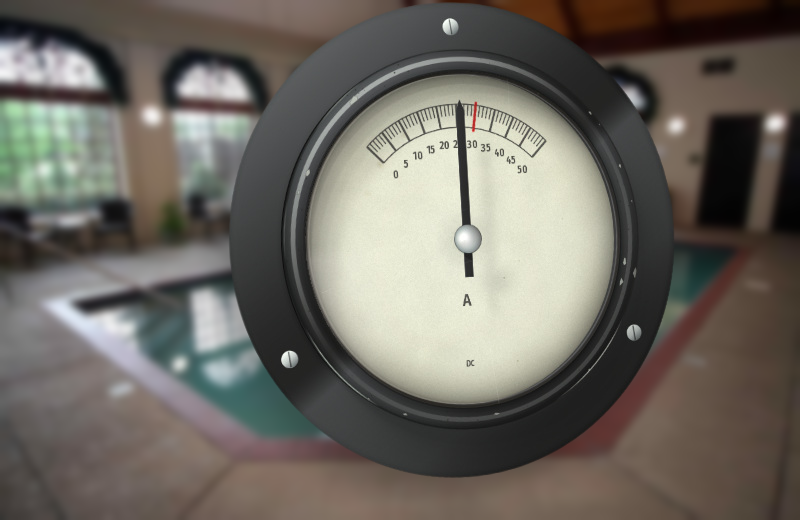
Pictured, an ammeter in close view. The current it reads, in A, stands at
25 A
